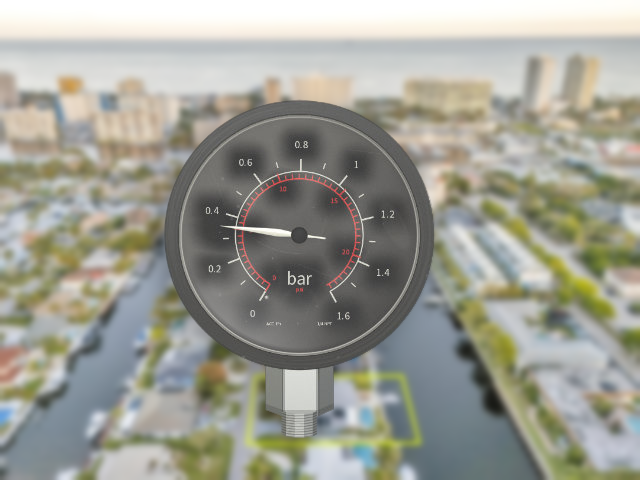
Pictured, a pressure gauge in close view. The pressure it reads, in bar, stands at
0.35 bar
